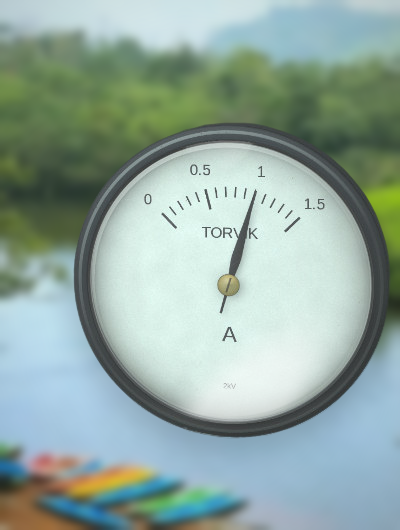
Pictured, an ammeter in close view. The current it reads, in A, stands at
1 A
